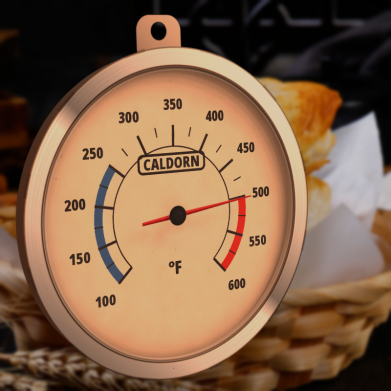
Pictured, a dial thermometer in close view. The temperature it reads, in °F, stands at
500 °F
